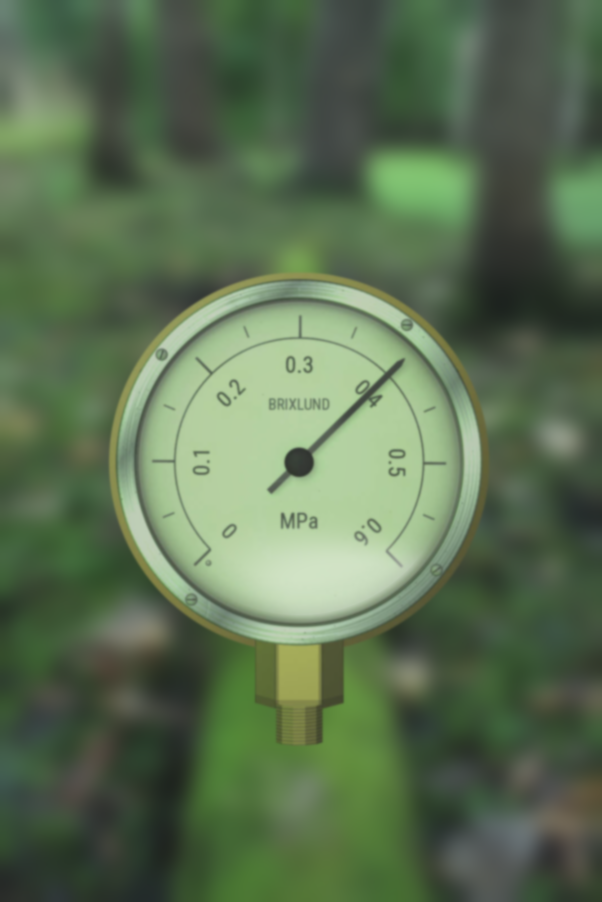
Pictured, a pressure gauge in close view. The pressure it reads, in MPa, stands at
0.4 MPa
